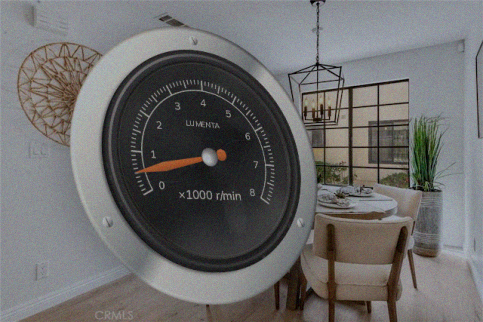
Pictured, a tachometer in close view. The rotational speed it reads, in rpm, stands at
500 rpm
